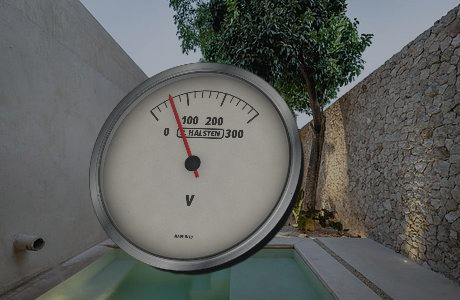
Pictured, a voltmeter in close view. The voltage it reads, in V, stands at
60 V
